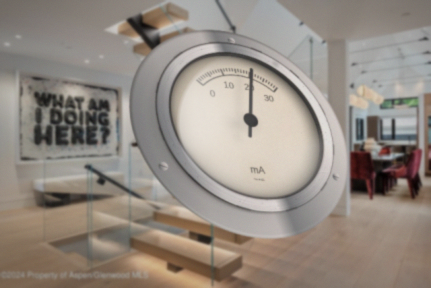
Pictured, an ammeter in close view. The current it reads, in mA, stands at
20 mA
